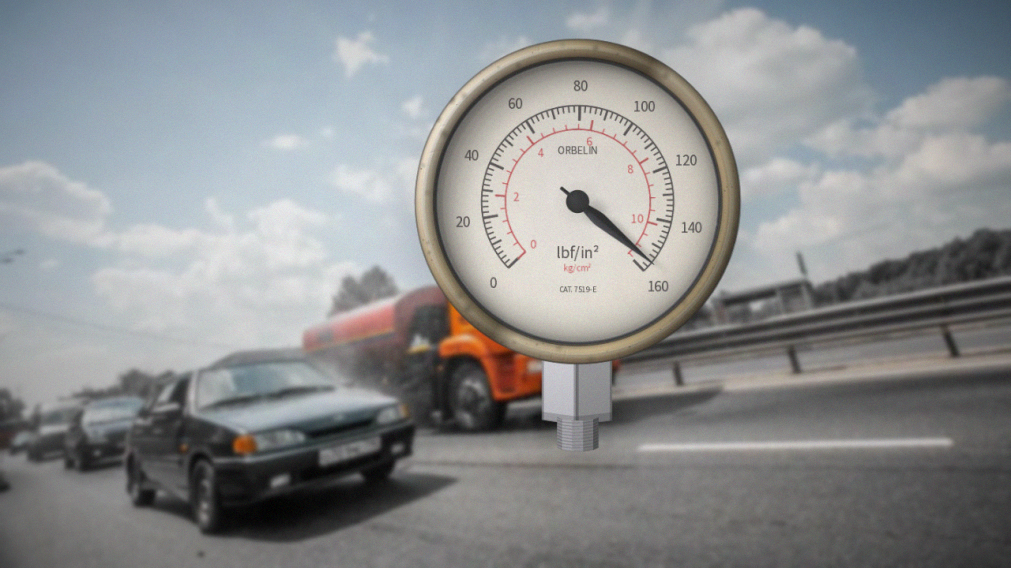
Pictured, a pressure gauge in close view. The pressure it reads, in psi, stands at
156 psi
